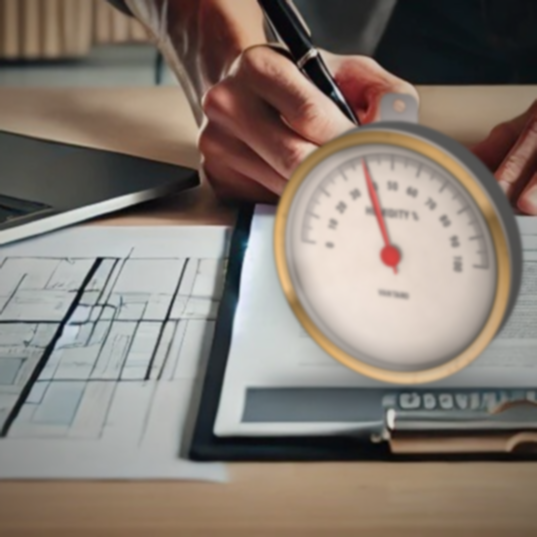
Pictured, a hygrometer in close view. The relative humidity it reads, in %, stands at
40 %
